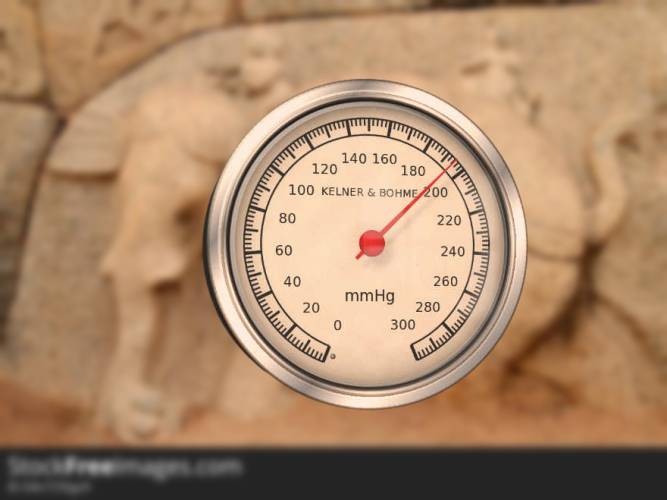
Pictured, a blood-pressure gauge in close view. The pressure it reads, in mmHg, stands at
194 mmHg
